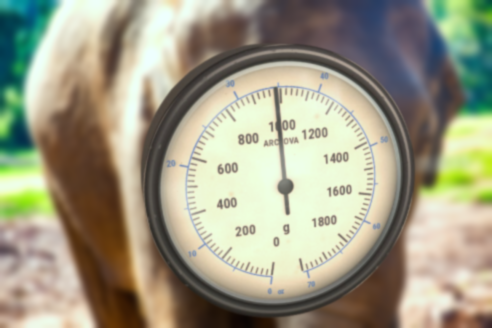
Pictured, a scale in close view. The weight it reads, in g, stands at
980 g
